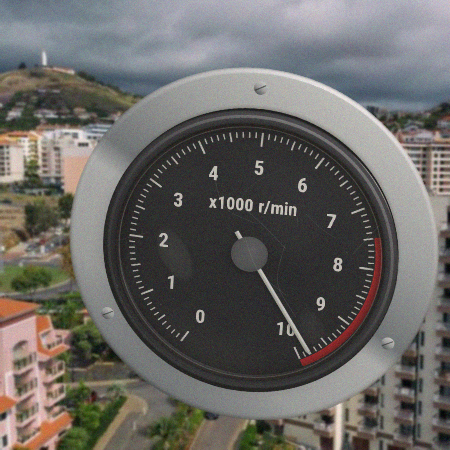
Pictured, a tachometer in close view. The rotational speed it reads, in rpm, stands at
9800 rpm
